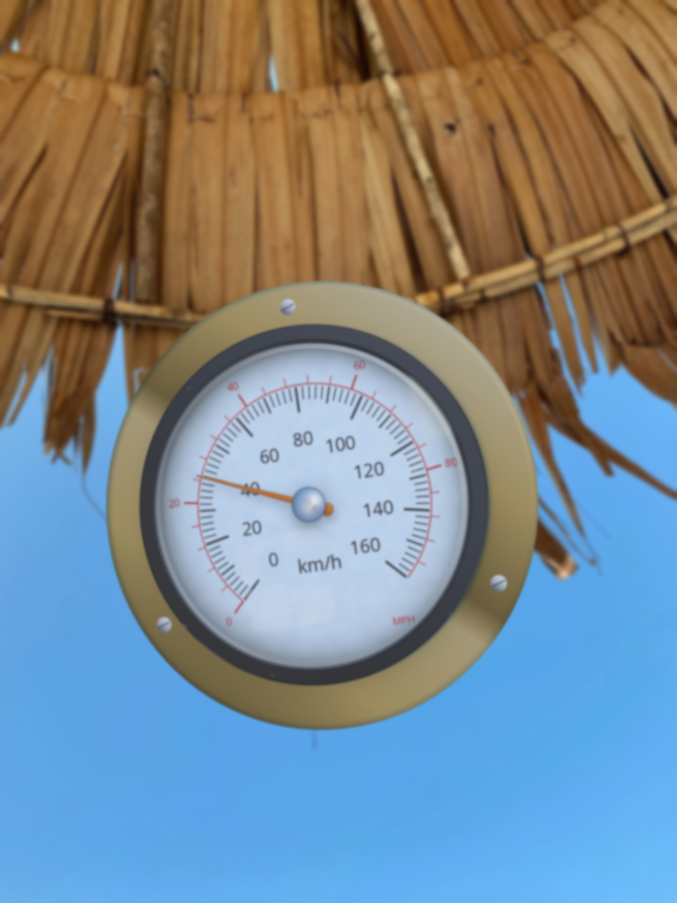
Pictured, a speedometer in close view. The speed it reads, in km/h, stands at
40 km/h
